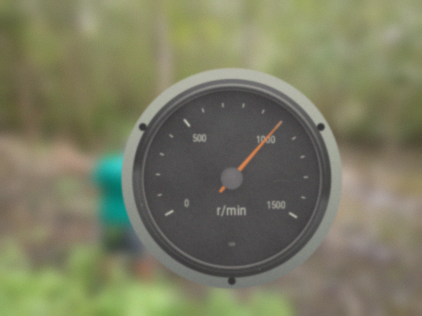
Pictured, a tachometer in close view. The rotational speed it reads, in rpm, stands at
1000 rpm
